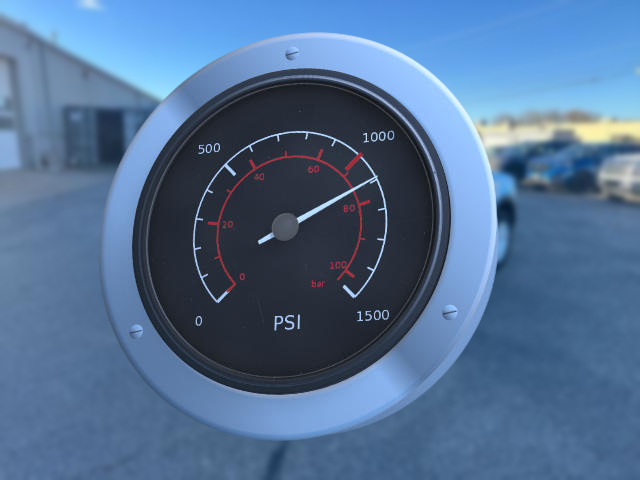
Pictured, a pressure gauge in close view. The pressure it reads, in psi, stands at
1100 psi
